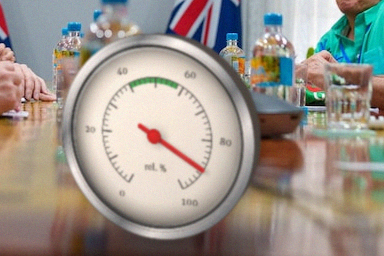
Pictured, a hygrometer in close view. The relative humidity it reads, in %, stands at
90 %
